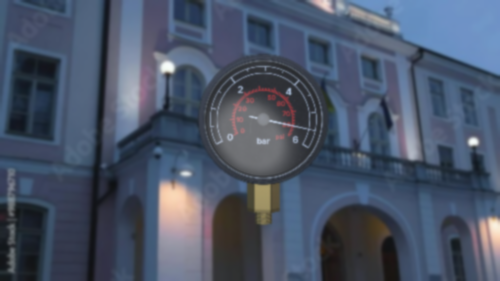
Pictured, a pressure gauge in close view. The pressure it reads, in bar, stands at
5.5 bar
